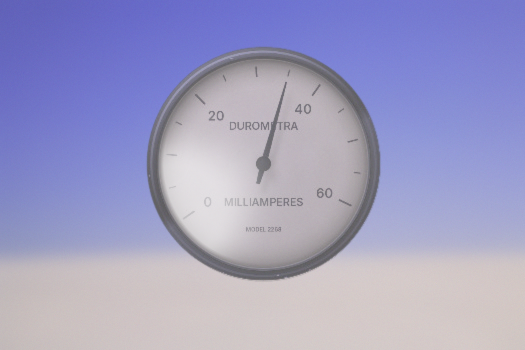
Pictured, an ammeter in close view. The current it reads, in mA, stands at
35 mA
